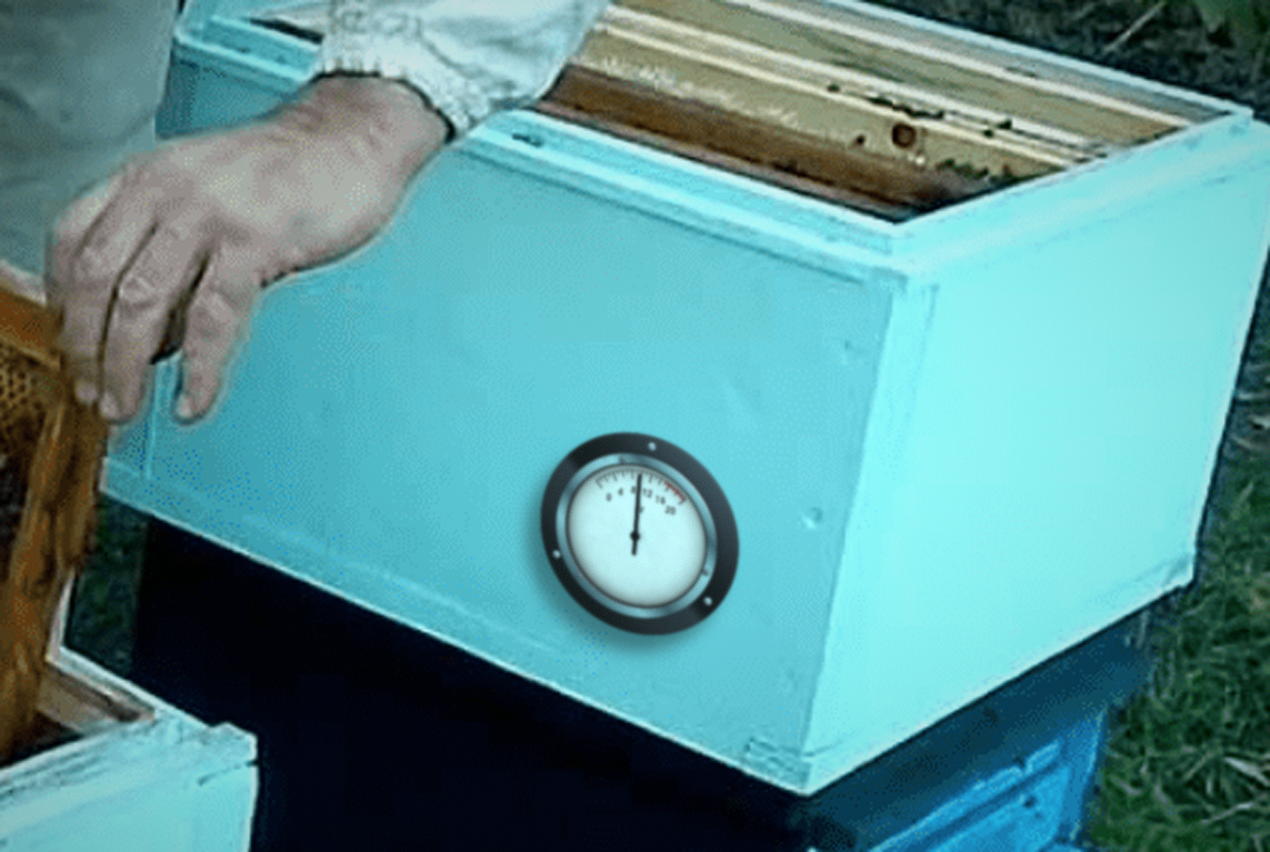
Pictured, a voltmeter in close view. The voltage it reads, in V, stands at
10 V
